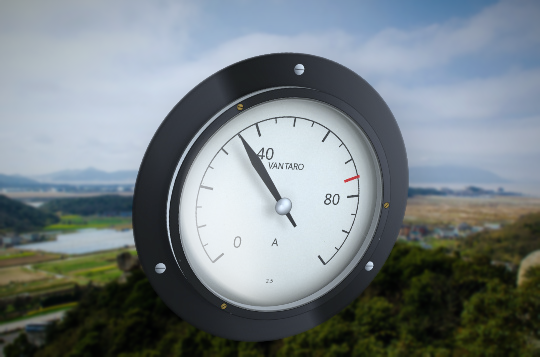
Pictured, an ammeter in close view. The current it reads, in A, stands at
35 A
